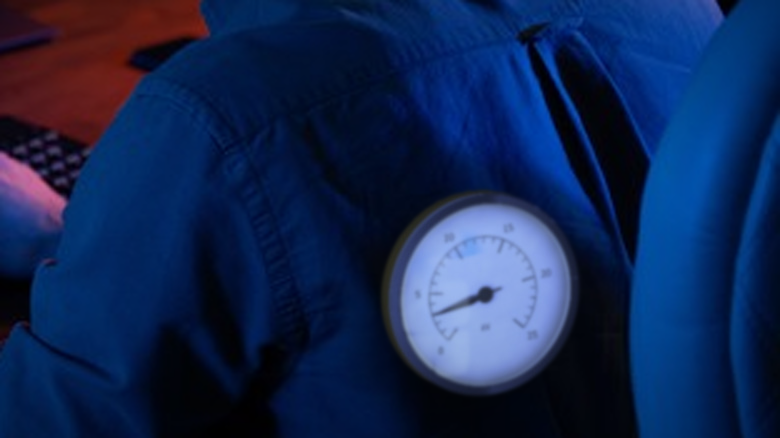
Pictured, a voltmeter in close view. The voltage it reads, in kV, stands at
3 kV
